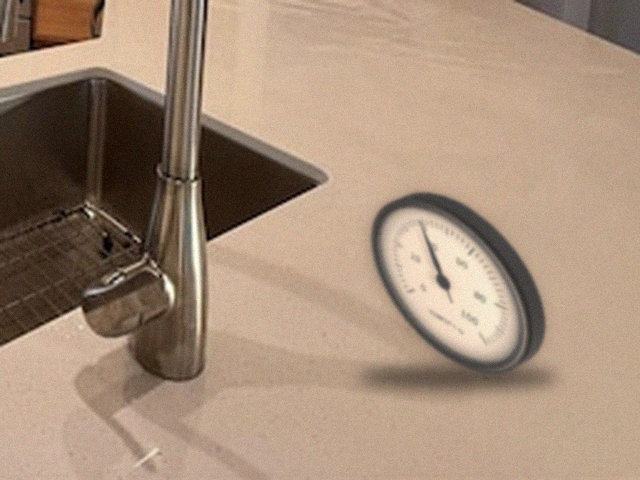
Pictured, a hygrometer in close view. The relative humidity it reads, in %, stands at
40 %
